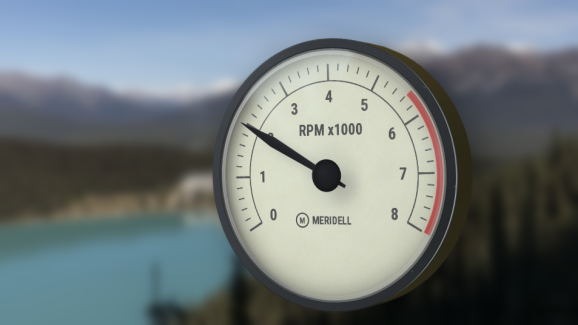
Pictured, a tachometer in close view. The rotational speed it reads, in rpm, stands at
2000 rpm
